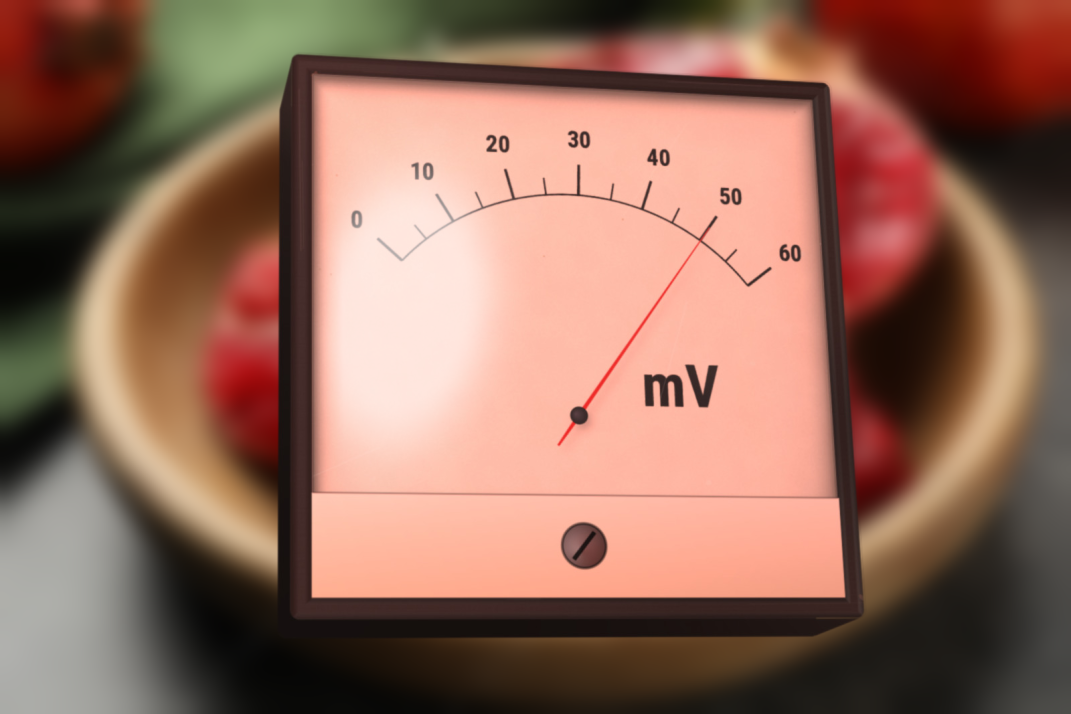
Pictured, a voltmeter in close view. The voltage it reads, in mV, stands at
50 mV
